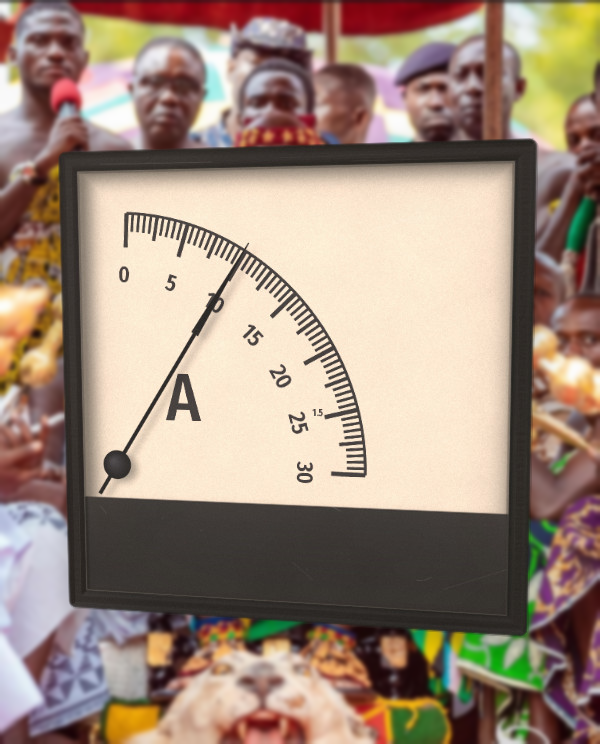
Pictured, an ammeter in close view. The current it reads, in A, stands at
10 A
